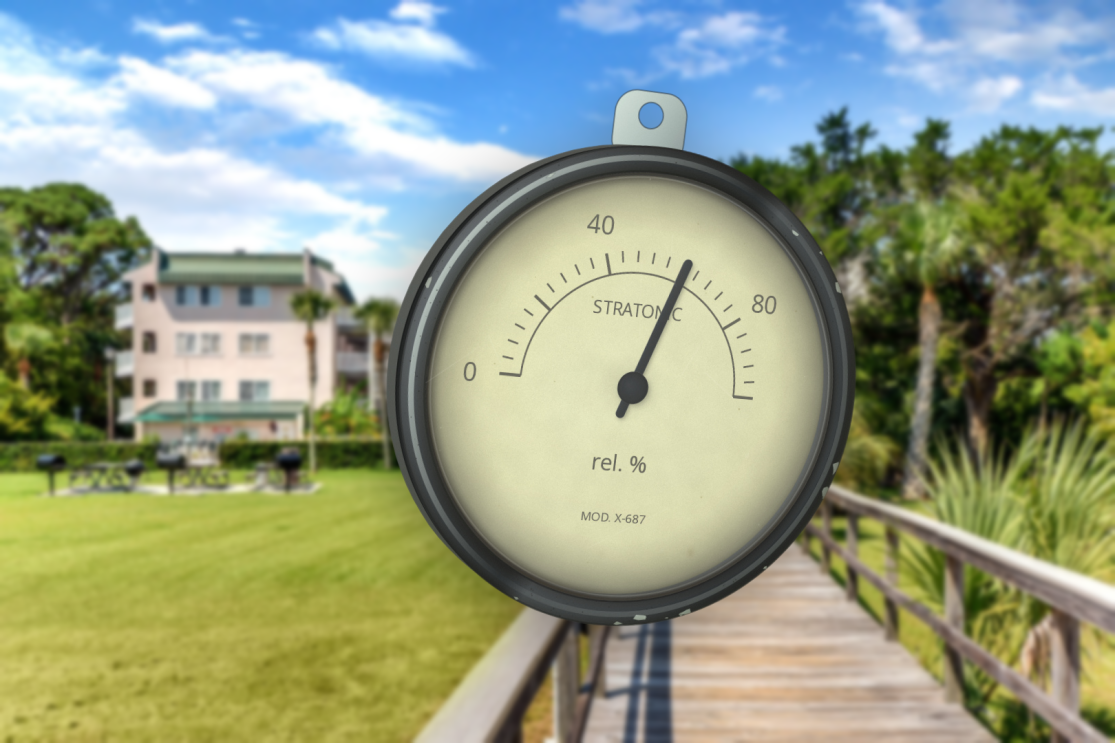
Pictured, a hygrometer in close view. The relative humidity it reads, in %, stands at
60 %
